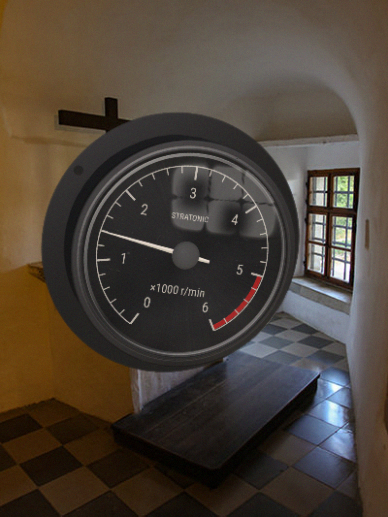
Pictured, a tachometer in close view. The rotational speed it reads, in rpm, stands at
1400 rpm
